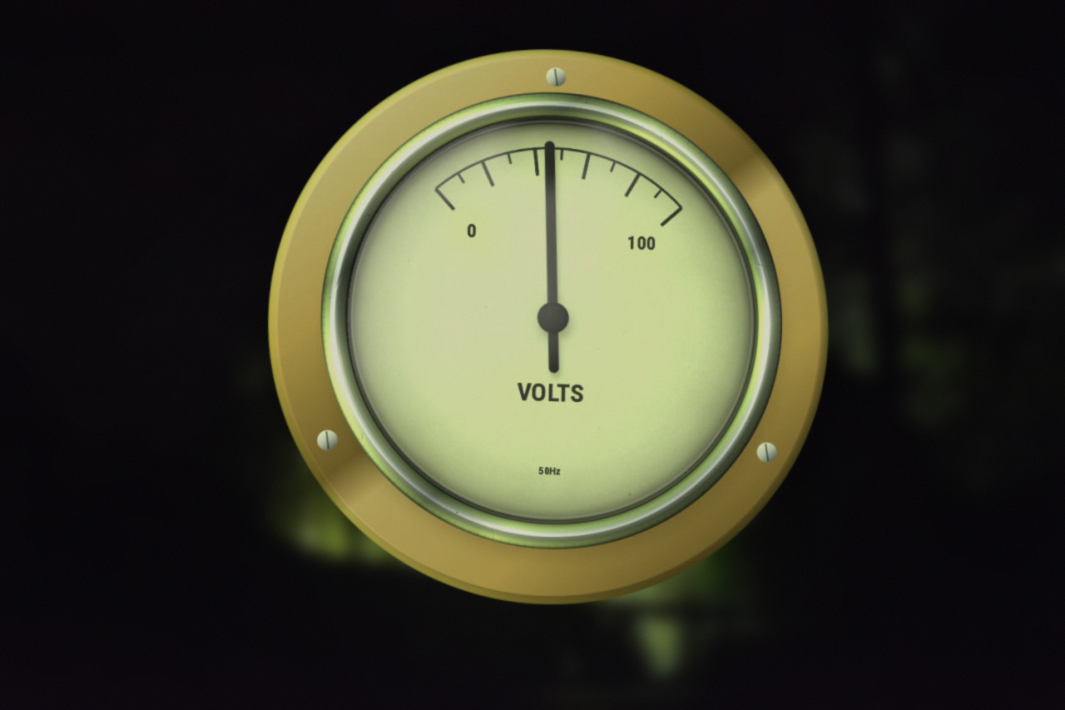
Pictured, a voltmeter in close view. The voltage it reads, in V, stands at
45 V
